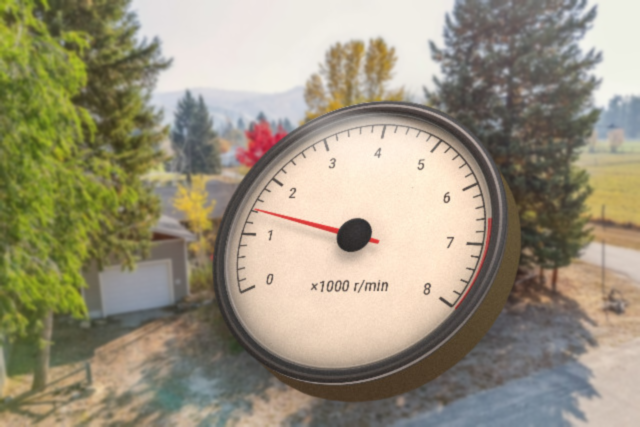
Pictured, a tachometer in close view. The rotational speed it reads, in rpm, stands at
1400 rpm
